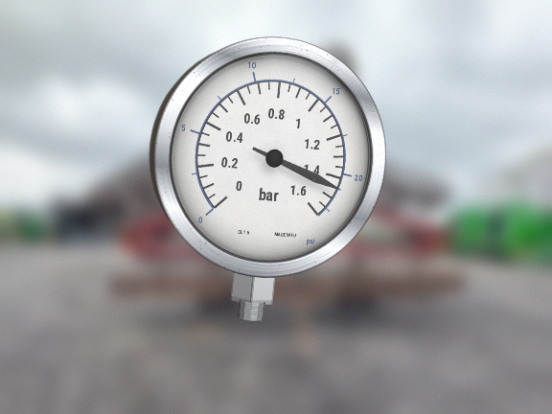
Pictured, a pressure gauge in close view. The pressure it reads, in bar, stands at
1.45 bar
